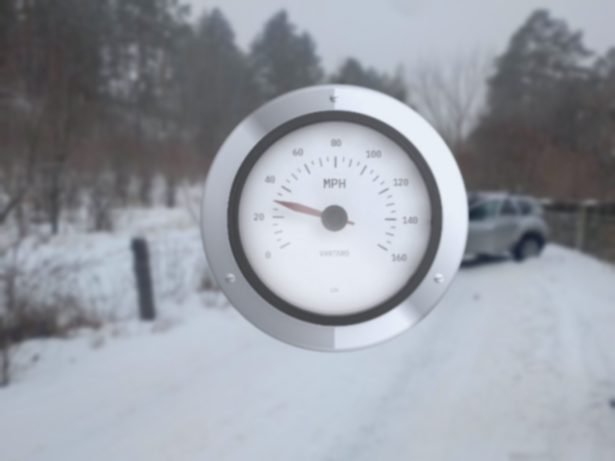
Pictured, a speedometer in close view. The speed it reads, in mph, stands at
30 mph
